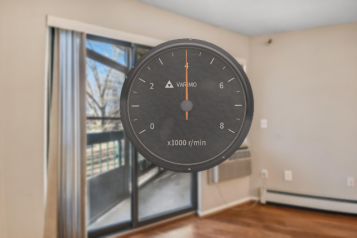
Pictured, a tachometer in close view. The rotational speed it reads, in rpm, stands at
4000 rpm
